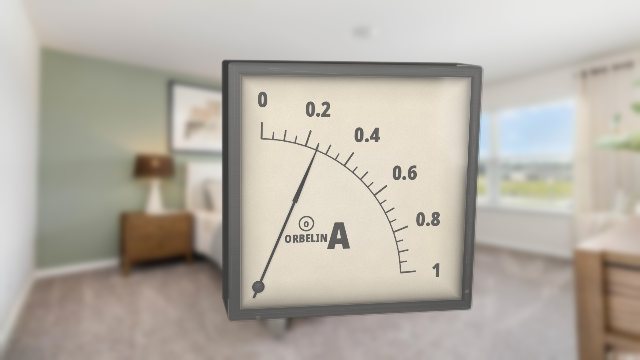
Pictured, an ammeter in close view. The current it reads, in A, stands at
0.25 A
